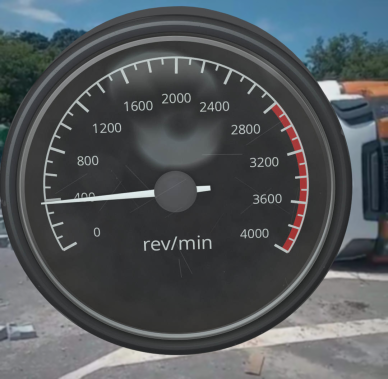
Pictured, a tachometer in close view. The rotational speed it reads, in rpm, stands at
400 rpm
